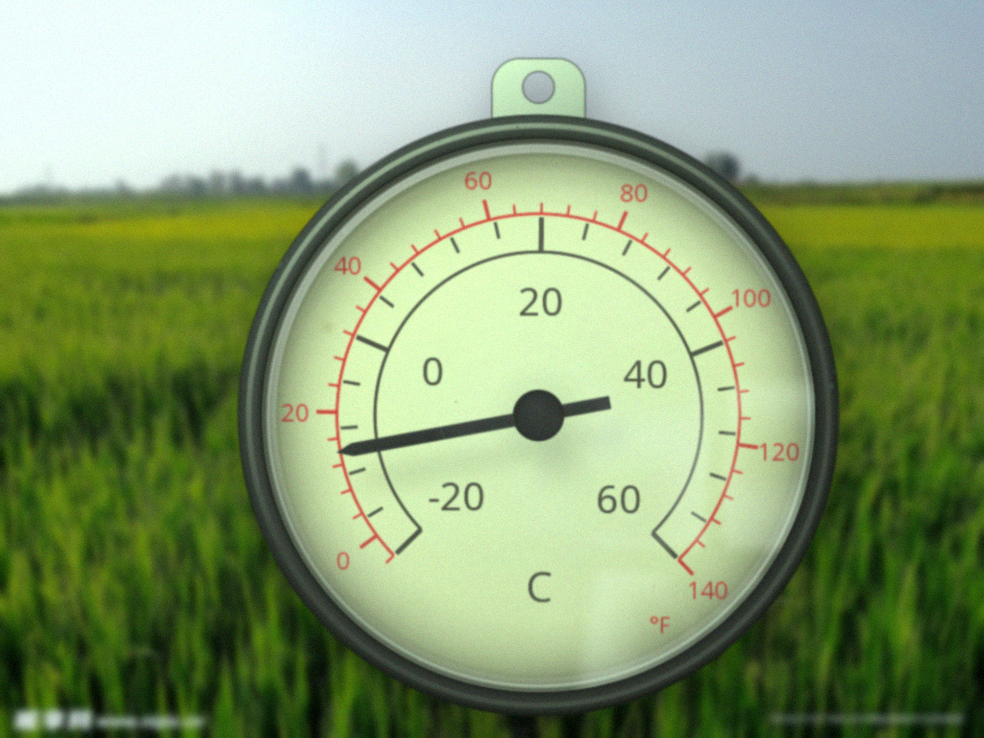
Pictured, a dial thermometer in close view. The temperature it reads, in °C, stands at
-10 °C
